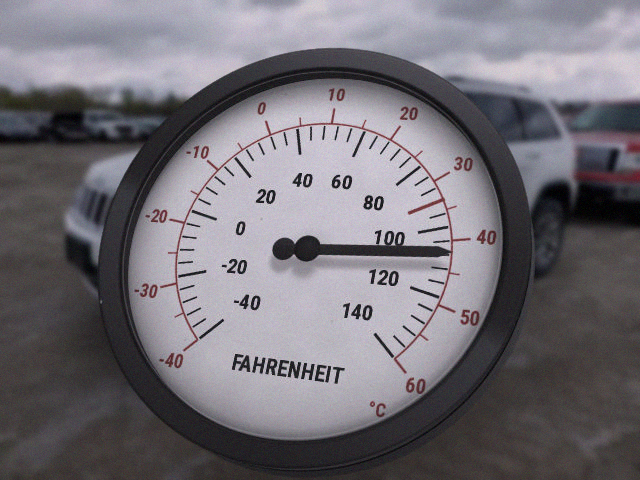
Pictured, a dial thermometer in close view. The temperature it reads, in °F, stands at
108 °F
